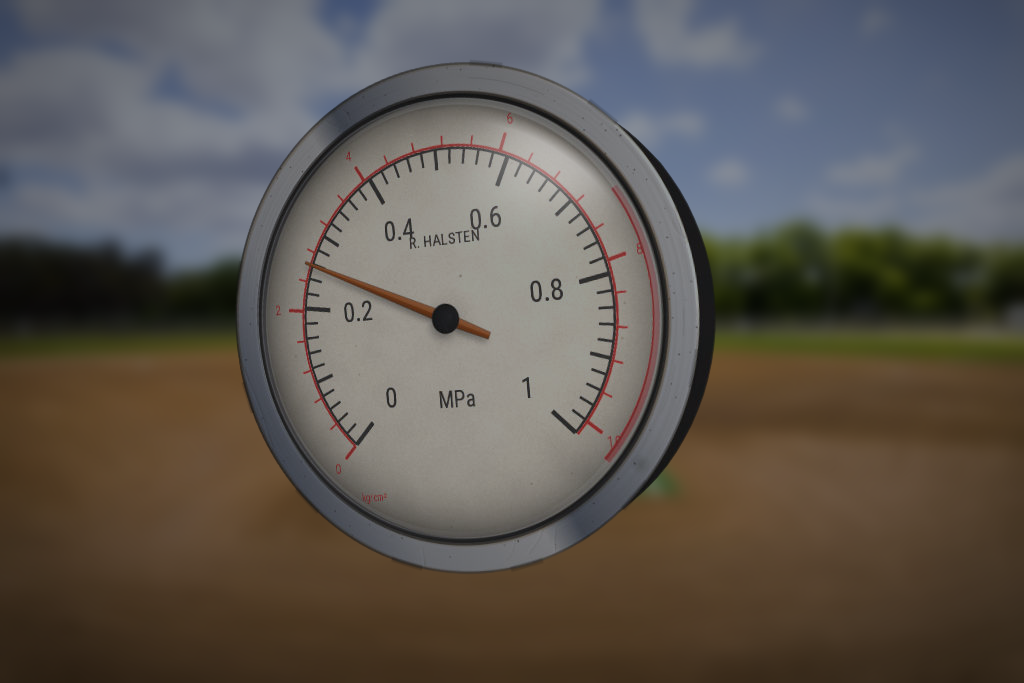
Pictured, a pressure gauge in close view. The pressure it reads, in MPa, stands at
0.26 MPa
